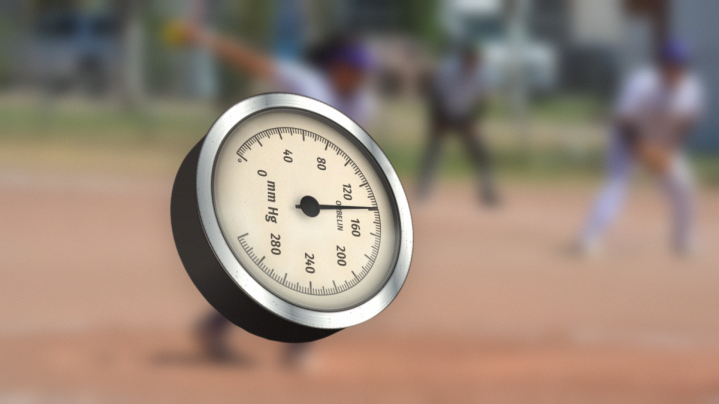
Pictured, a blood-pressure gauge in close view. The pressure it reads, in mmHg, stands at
140 mmHg
